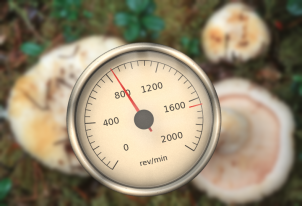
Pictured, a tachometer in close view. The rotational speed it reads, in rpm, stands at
850 rpm
